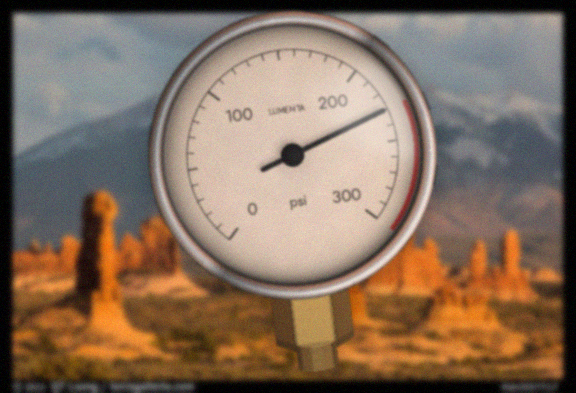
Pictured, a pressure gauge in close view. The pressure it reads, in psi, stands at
230 psi
